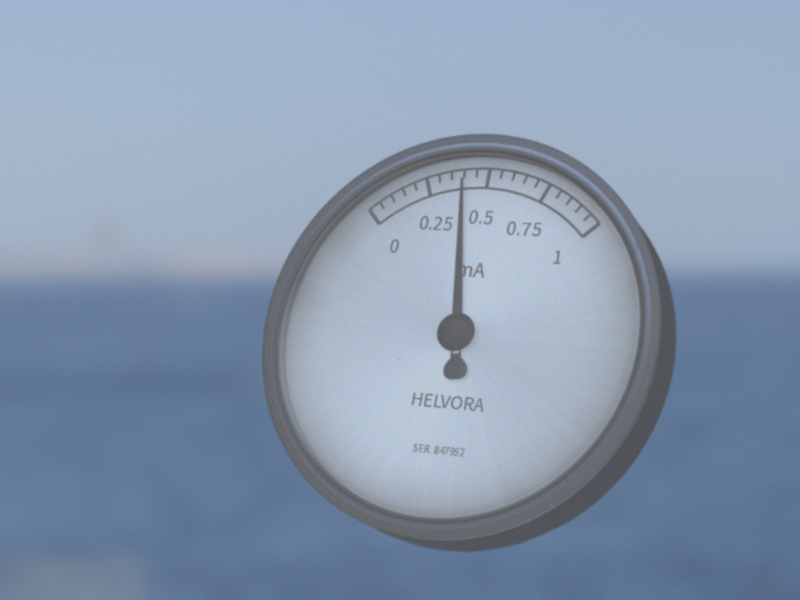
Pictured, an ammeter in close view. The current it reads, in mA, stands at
0.4 mA
